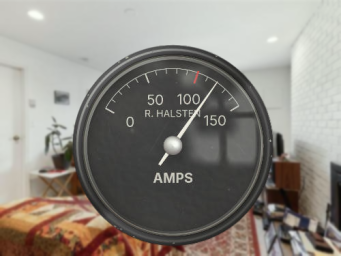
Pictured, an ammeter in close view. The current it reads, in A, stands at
120 A
